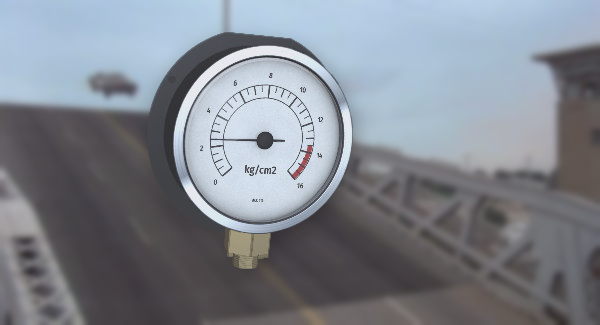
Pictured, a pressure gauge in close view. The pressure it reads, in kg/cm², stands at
2.5 kg/cm²
